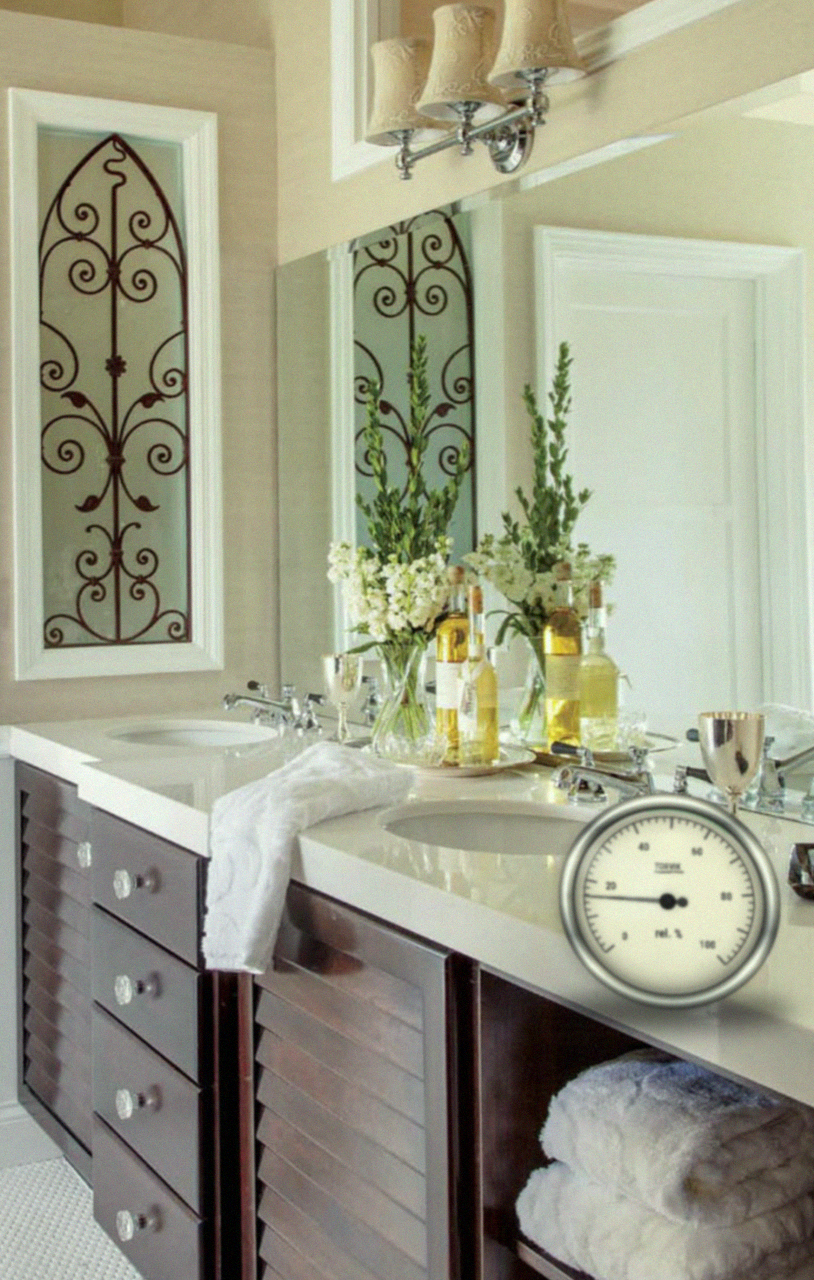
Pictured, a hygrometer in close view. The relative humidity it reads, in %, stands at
16 %
